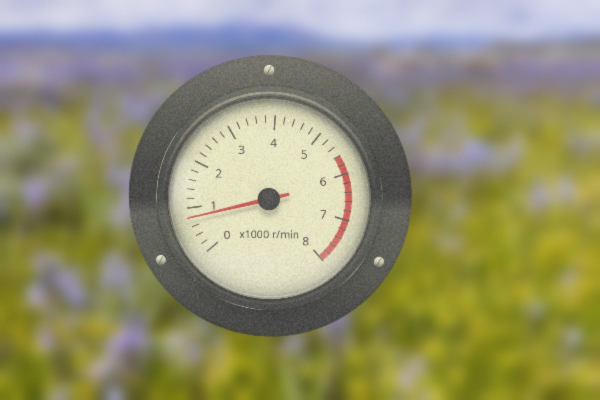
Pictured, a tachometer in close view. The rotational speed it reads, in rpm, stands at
800 rpm
